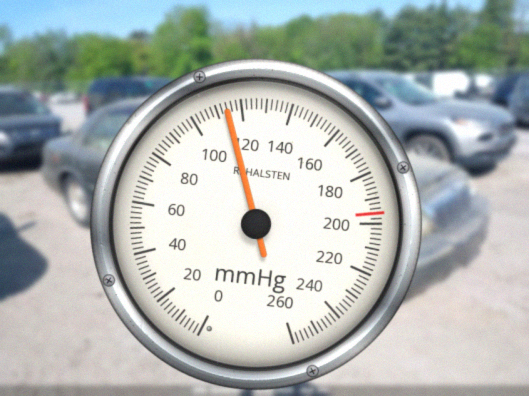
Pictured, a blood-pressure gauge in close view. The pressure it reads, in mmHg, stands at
114 mmHg
